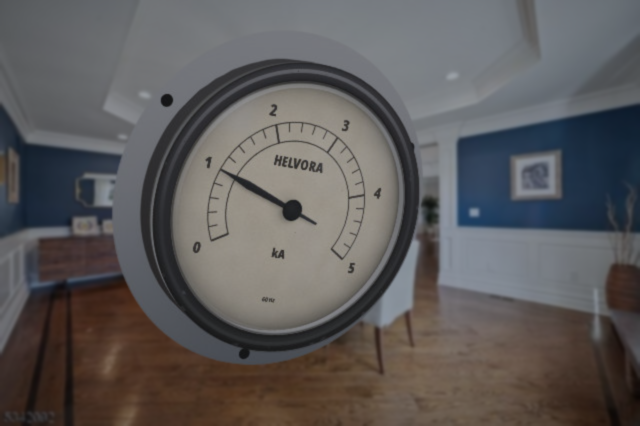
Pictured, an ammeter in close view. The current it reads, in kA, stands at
1 kA
